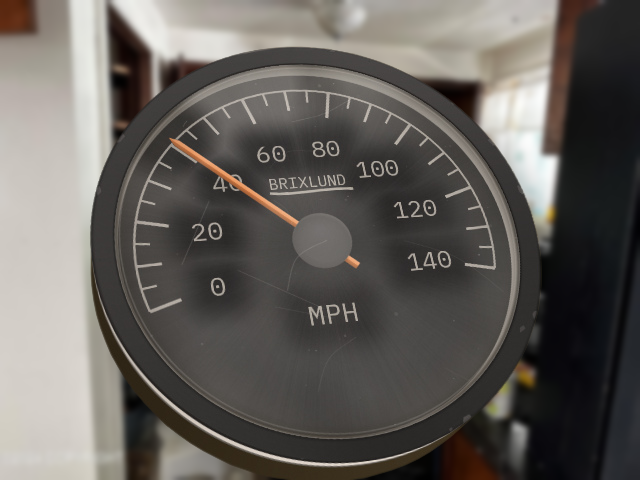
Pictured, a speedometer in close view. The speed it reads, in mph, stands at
40 mph
